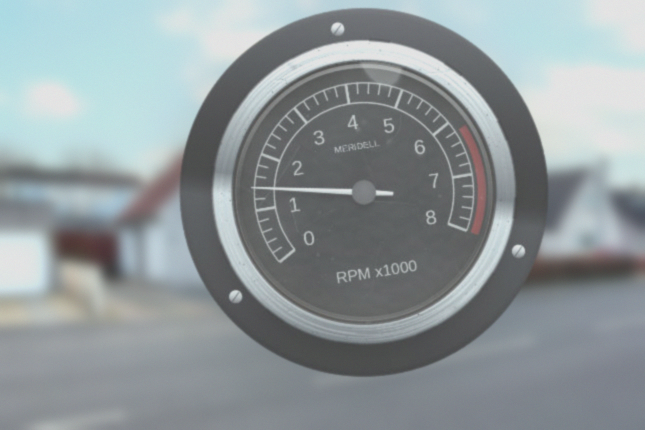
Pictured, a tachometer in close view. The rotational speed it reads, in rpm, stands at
1400 rpm
